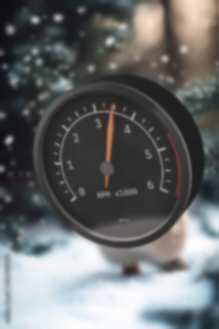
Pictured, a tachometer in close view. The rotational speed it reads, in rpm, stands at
3500 rpm
